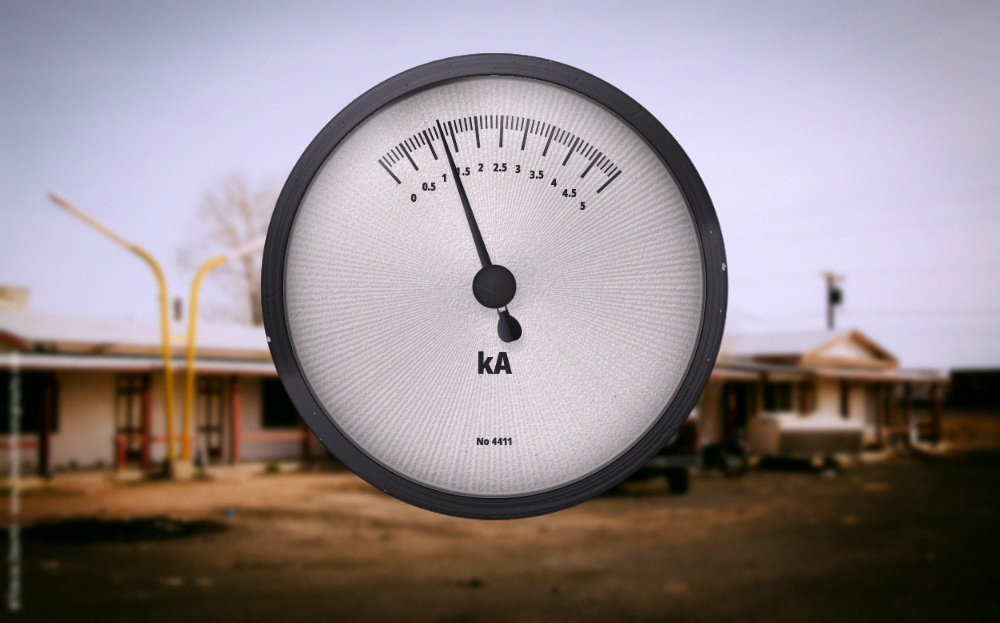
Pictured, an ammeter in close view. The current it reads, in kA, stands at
1.3 kA
